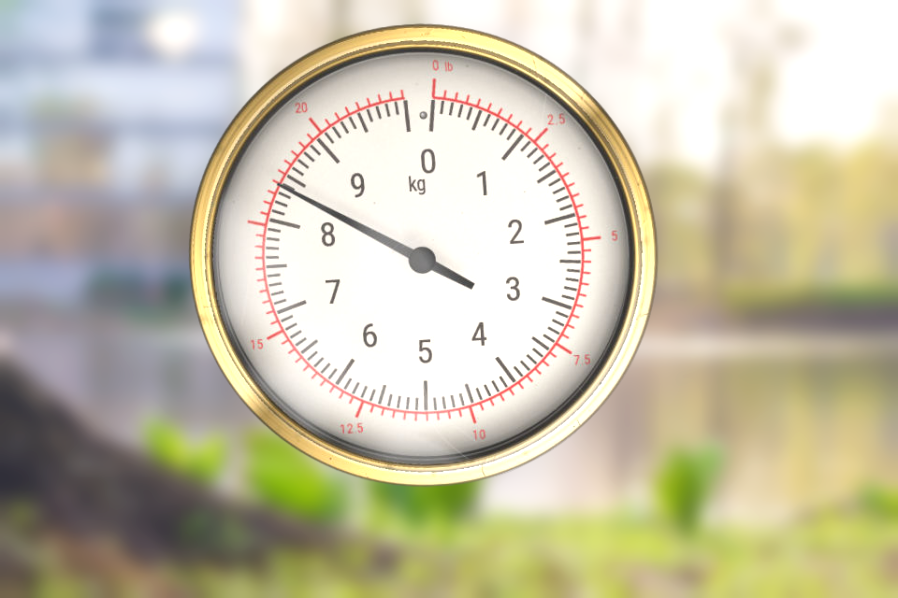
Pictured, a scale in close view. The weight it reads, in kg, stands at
8.4 kg
